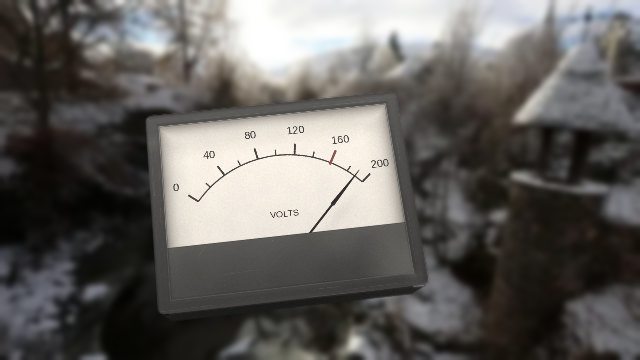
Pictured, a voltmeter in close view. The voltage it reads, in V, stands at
190 V
